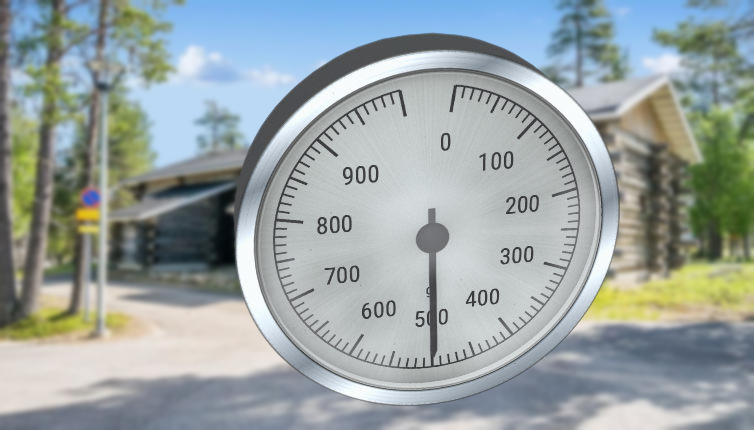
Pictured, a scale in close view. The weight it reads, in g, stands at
500 g
